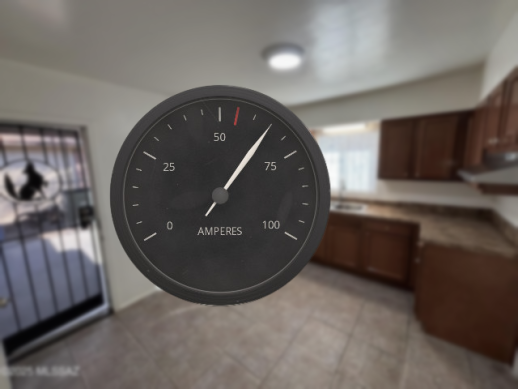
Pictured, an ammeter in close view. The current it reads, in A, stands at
65 A
